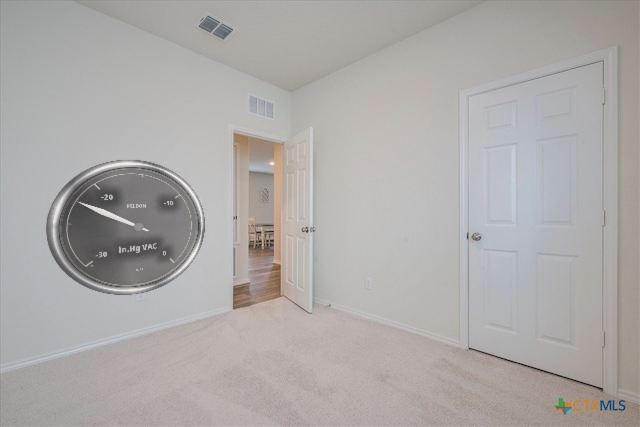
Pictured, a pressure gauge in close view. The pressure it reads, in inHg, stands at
-22.5 inHg
